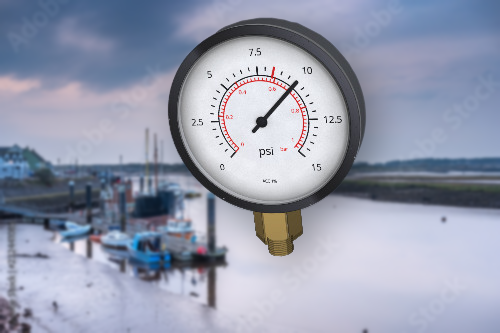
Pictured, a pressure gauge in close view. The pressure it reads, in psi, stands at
10 psi
